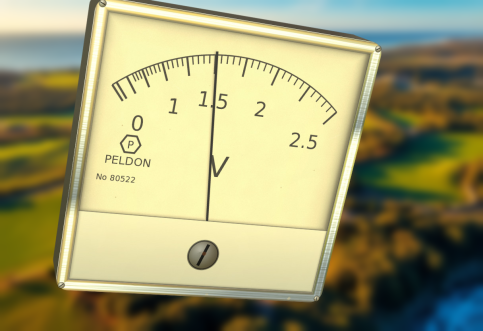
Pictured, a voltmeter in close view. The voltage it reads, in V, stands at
1.5 V
